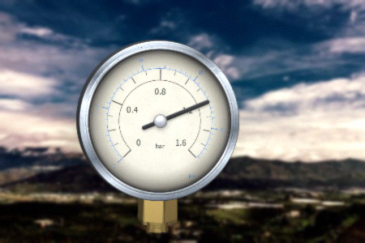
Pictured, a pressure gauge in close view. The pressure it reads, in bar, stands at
1.2 bar
